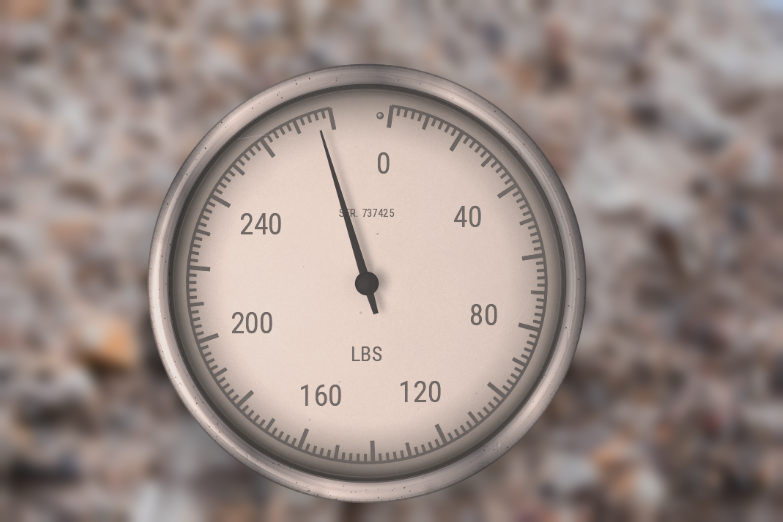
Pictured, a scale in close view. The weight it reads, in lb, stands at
276 lb
